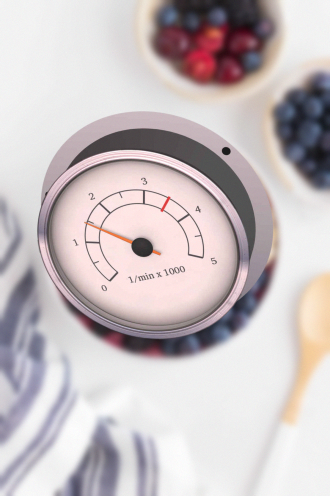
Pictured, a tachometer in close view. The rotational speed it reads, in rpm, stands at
1500 rpm
